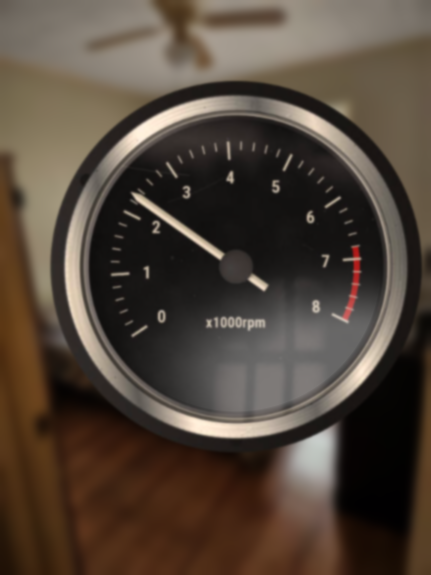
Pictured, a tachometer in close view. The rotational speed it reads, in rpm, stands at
2300 rpm
